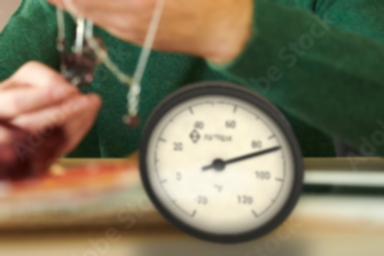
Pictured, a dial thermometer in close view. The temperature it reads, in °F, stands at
85 °F
